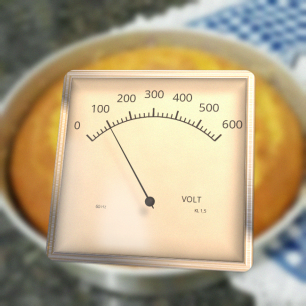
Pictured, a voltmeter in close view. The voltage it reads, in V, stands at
100 V
